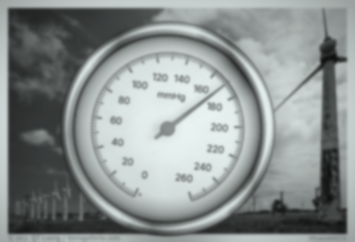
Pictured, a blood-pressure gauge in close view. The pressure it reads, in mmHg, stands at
170 mmHg
